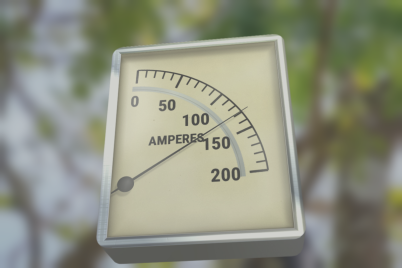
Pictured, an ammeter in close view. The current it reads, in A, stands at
130 A
